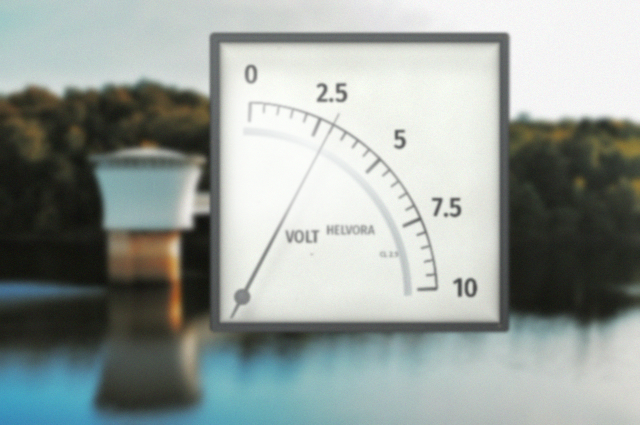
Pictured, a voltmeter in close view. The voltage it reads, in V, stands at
3 V
